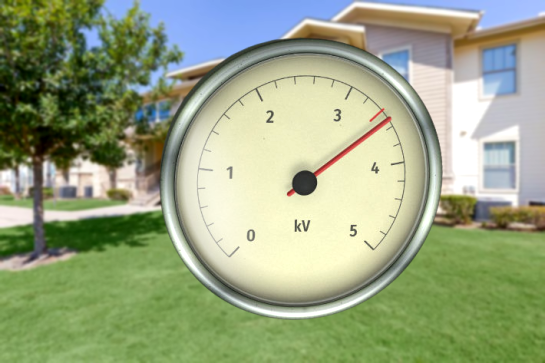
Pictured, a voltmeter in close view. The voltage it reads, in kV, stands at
3.5 kV
